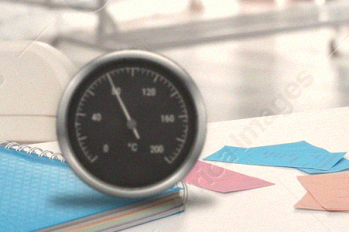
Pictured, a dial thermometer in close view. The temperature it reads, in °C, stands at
80 °C
